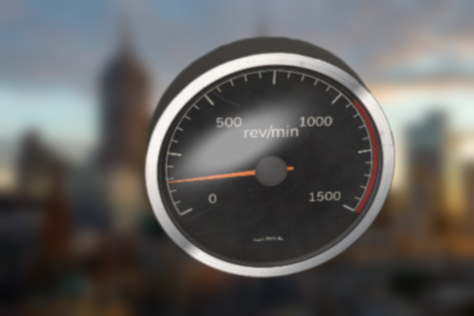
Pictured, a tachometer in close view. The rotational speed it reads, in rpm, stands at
150 rpm
